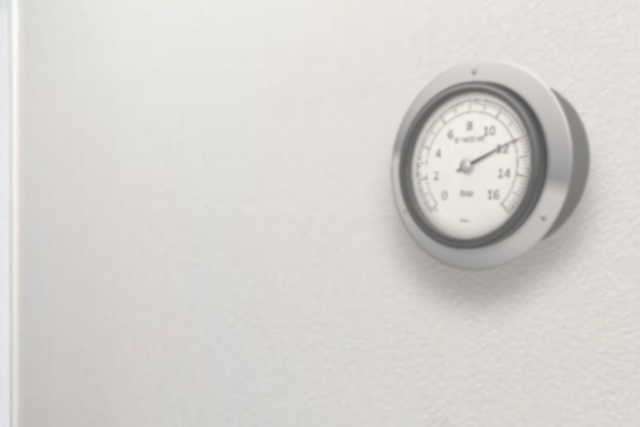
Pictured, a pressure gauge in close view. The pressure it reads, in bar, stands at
12 bar
